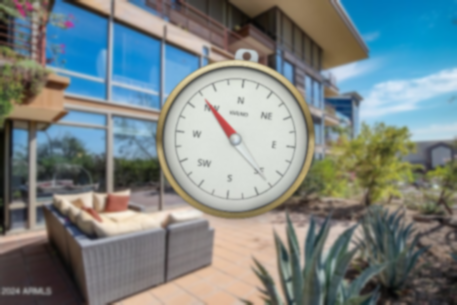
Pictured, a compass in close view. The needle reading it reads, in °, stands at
315 °
